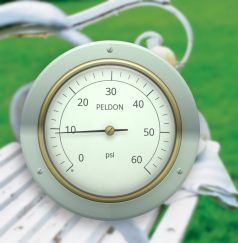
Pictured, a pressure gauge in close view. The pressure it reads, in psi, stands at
9 psi
